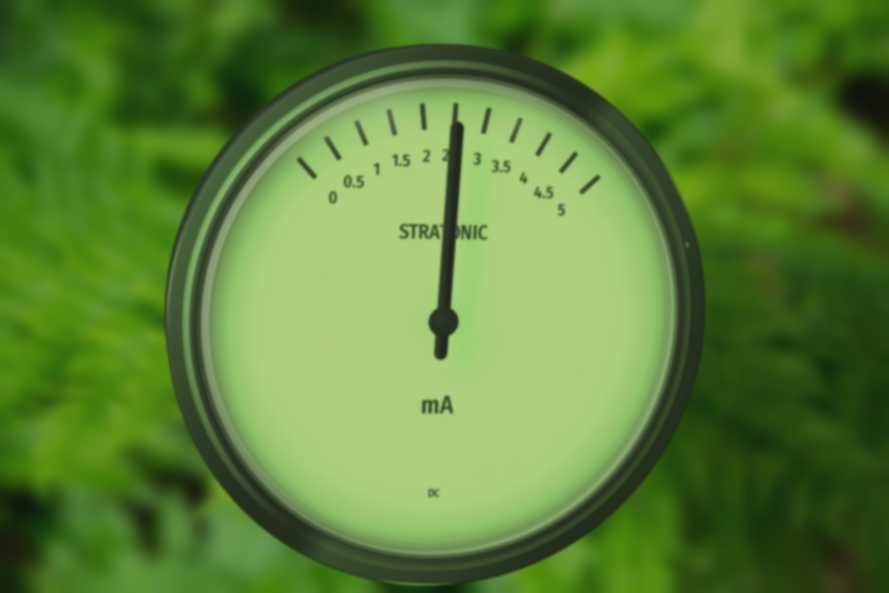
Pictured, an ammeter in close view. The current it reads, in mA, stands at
2.5 mA
